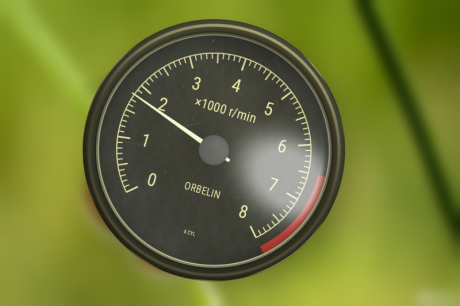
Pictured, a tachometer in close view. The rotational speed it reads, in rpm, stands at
1800 rpm
